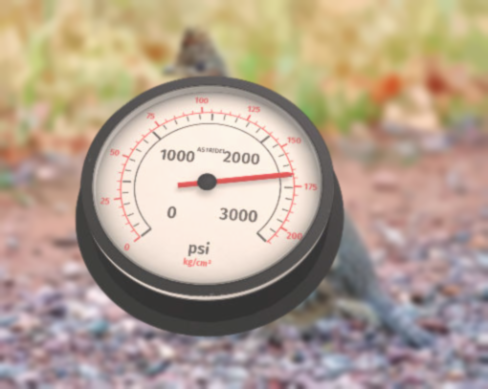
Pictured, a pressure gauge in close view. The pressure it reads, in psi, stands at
2400 psi
